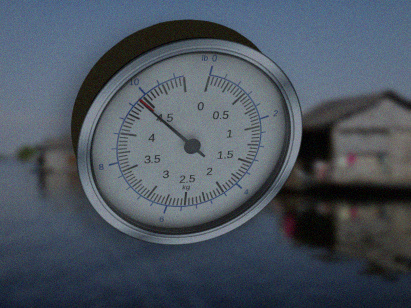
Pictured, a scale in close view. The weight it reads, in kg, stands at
4.45 kg
